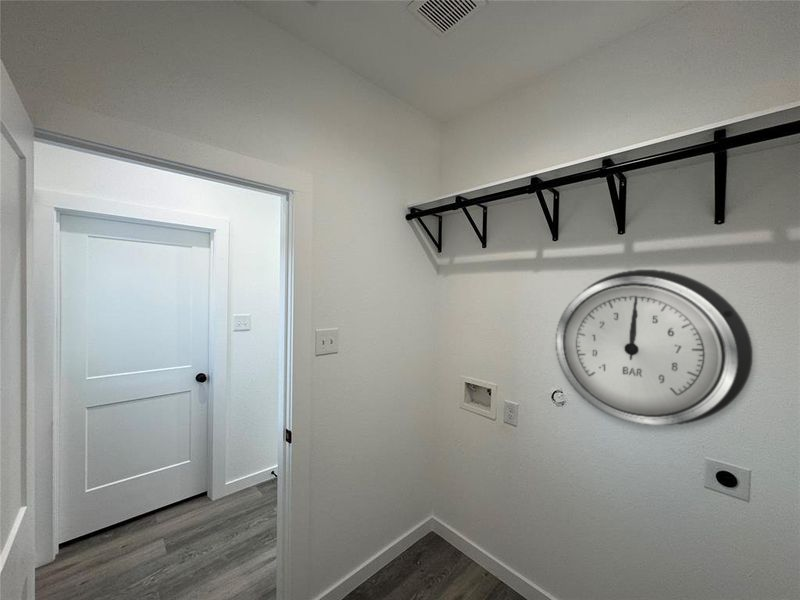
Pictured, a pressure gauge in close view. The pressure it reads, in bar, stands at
4 bar
